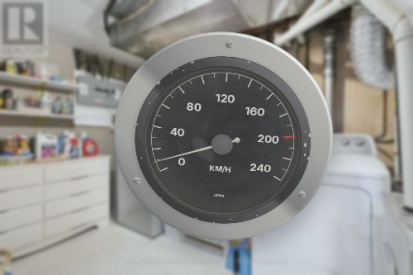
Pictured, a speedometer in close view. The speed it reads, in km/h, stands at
10 km/h
